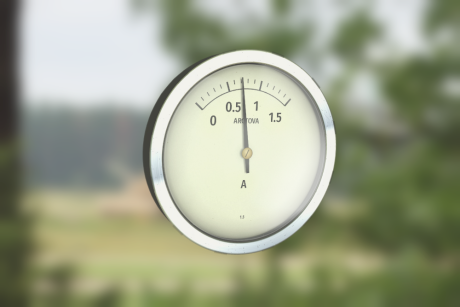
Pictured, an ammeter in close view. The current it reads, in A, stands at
0.7 A
